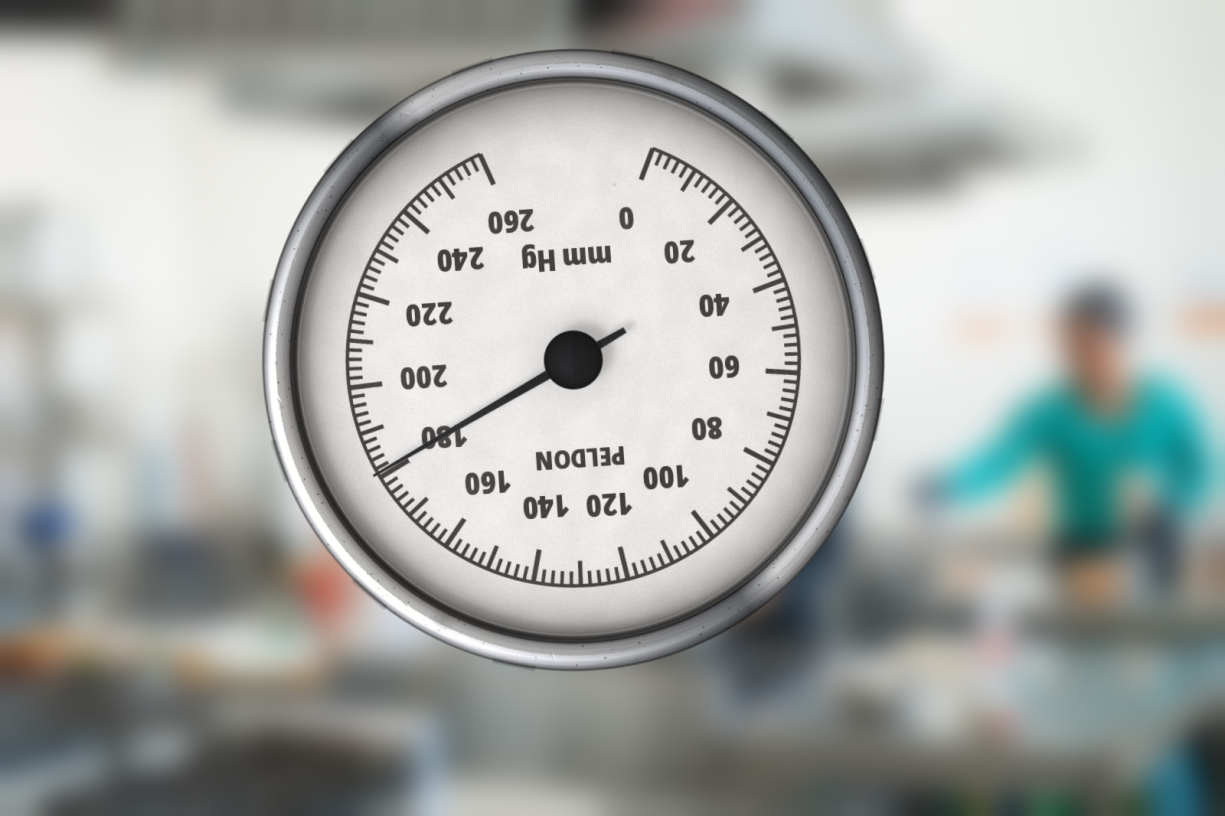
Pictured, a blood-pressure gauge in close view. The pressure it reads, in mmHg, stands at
181 mmHg
